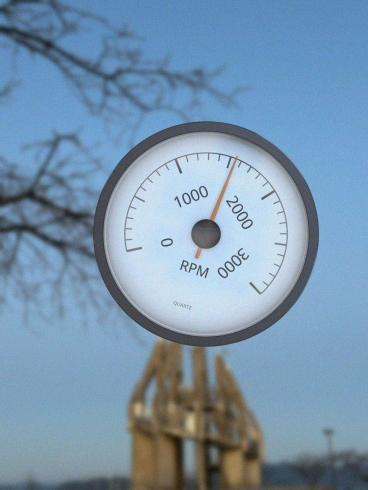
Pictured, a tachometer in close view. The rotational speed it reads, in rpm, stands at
1550 rpm
